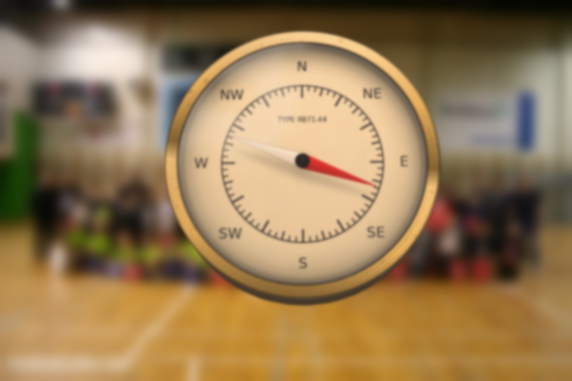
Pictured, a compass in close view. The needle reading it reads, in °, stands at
110 °
